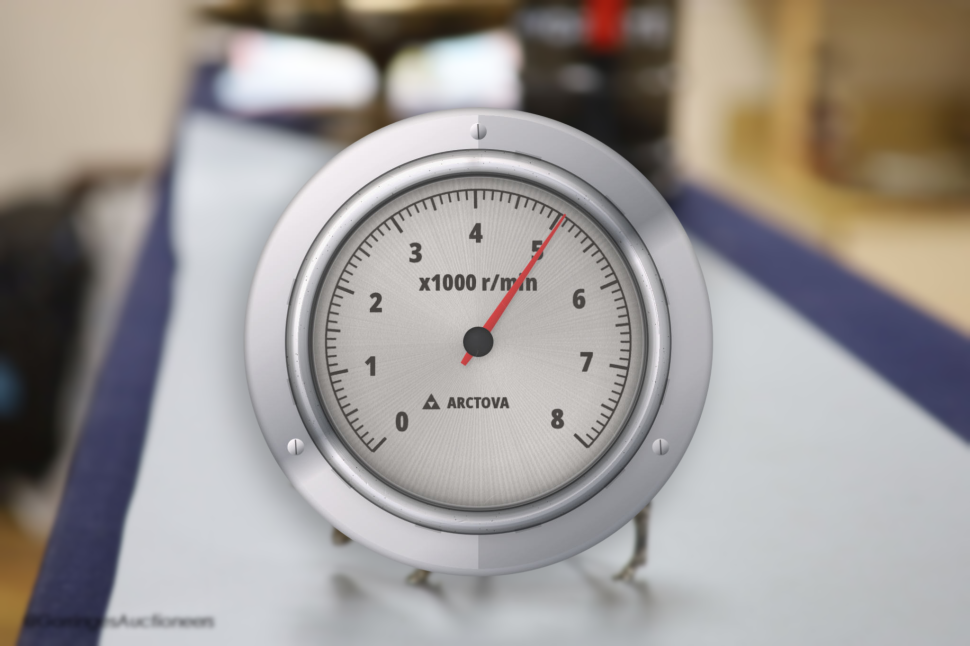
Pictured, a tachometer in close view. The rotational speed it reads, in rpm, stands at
5050 rpm
